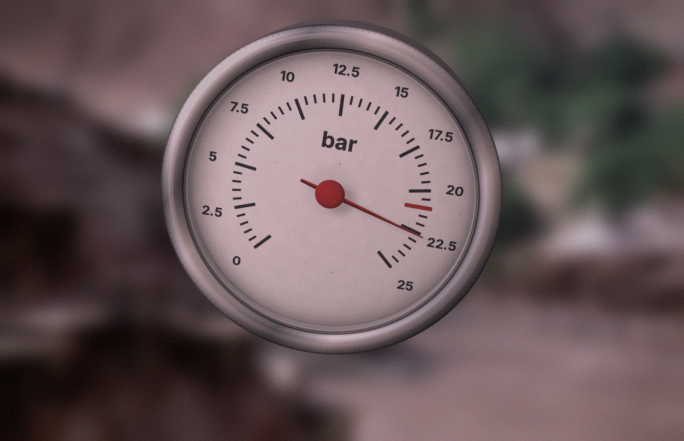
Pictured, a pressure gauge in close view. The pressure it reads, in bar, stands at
22.5 bar
